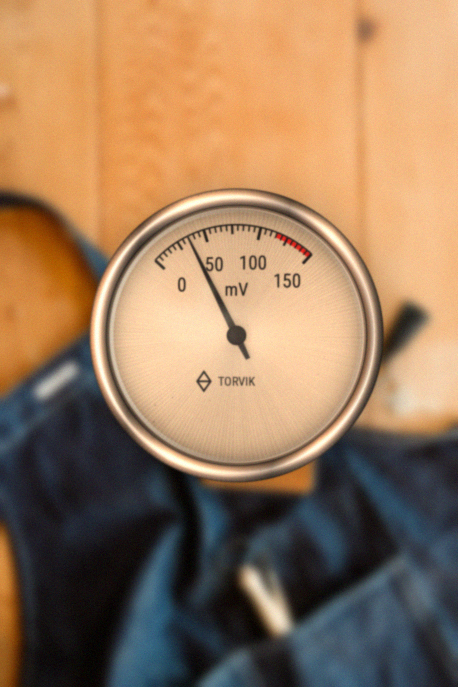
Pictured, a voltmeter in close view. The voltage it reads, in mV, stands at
35 mV
